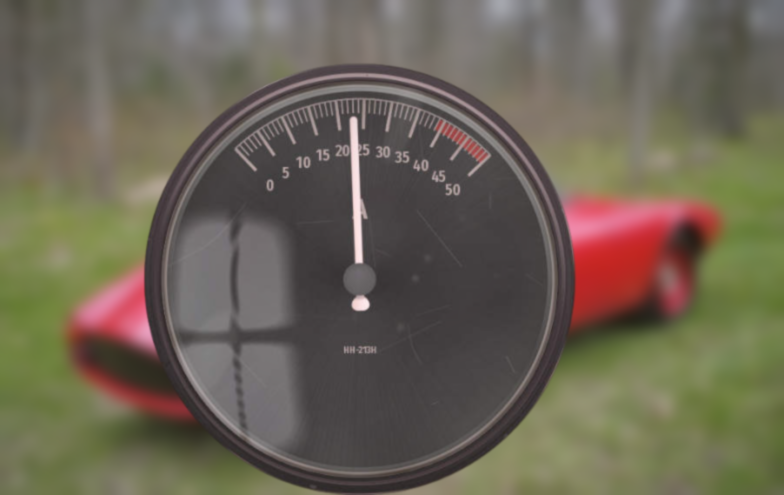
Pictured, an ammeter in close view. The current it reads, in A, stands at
23 A
